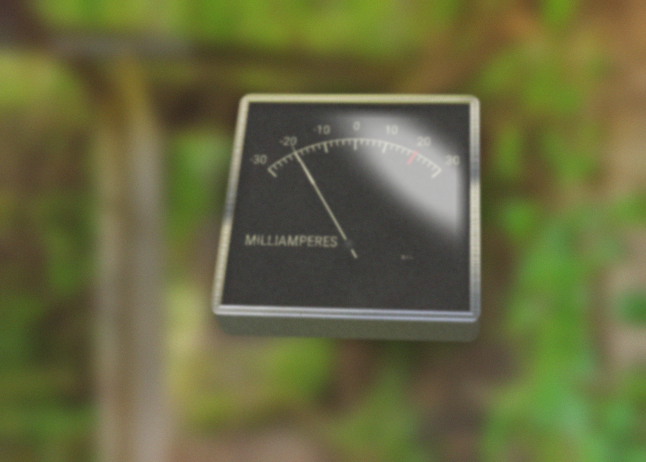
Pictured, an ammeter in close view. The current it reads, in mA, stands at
-20 mA
